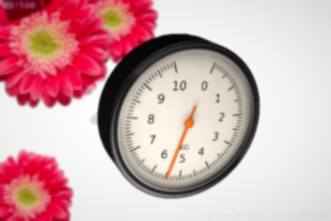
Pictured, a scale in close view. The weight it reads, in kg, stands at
5.5 kg
